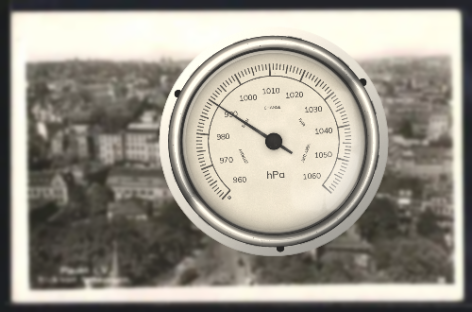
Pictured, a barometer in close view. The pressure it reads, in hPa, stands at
990 hPa
